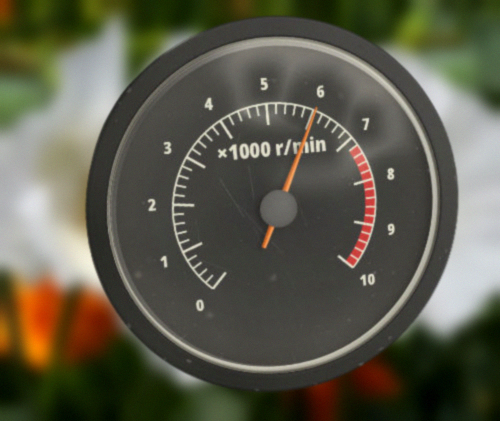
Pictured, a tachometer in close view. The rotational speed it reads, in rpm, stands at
6000 rpm
